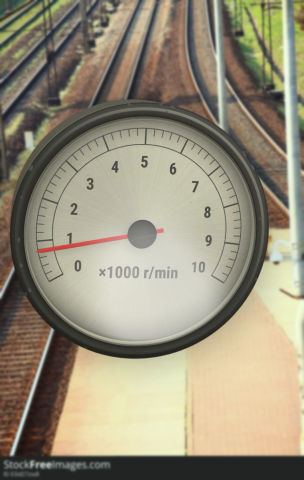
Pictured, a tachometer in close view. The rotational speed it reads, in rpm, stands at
800 rpm
